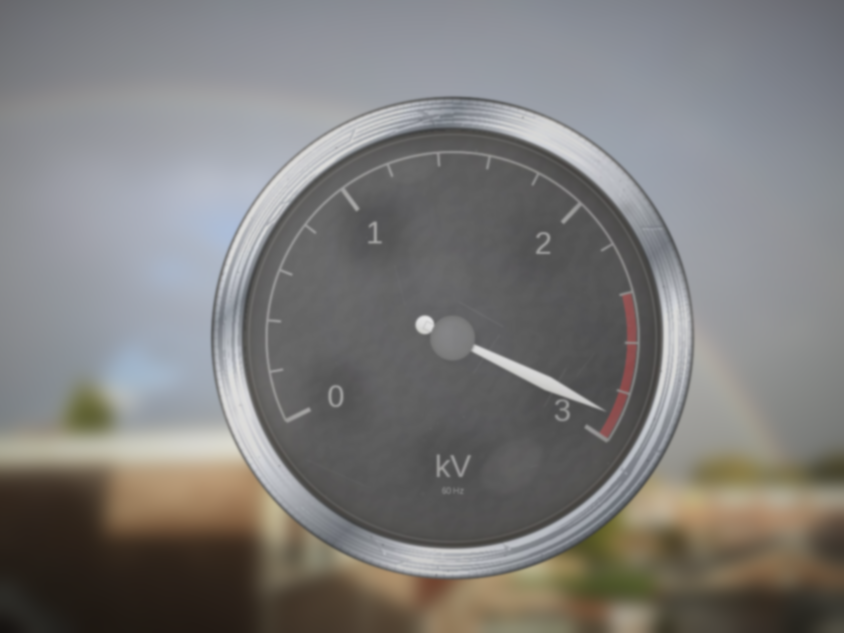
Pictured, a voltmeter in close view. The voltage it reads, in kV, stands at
2.9 kV
